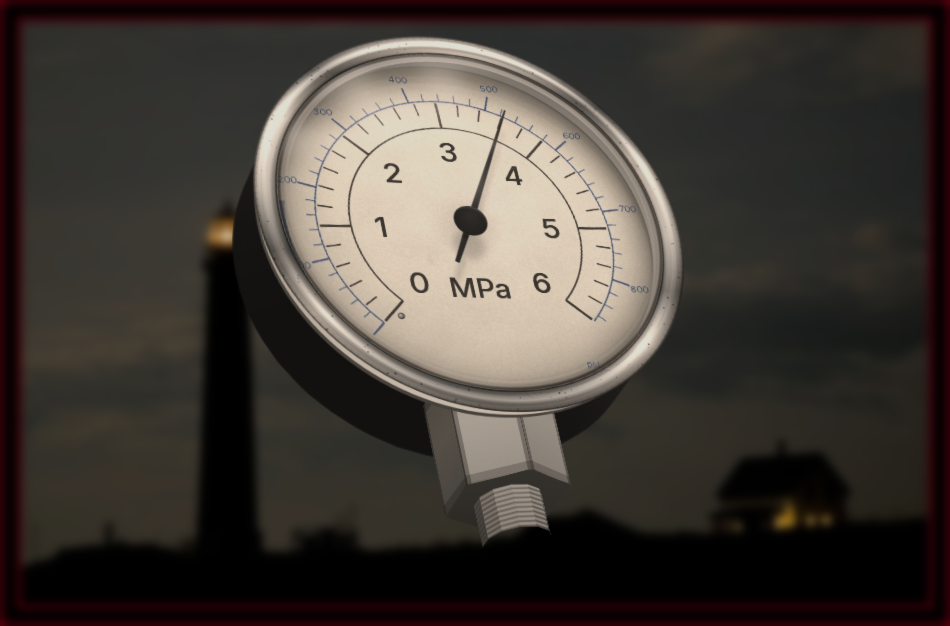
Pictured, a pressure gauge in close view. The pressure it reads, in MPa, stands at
3.6 MPa
